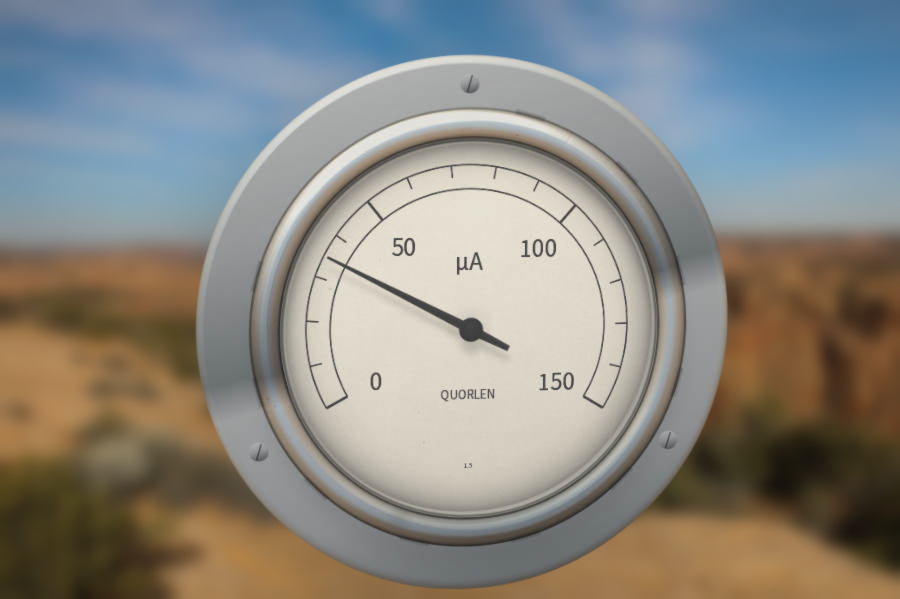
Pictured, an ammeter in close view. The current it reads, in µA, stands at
35 µA
